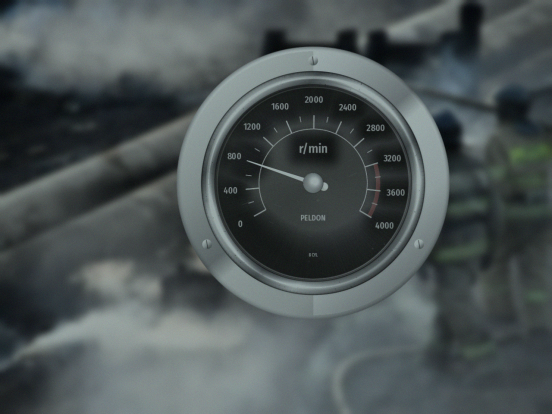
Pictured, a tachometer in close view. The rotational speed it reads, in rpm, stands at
800 rpm
